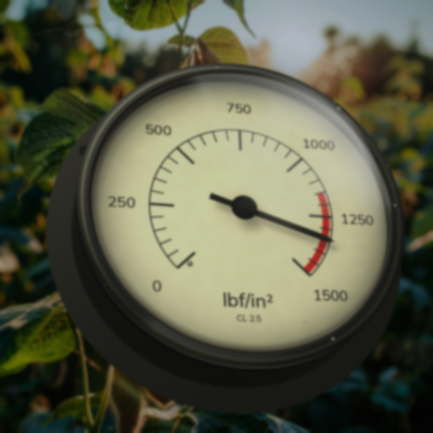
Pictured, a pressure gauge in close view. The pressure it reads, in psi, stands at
1350 psi
